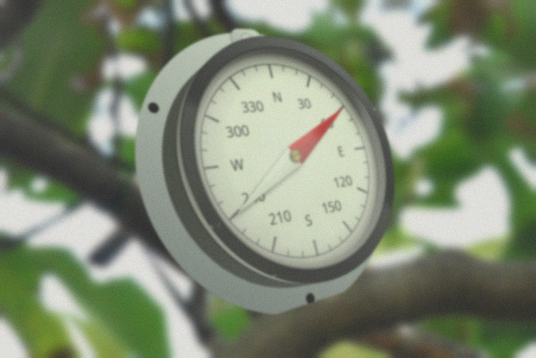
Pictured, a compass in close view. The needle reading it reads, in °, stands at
60 °
